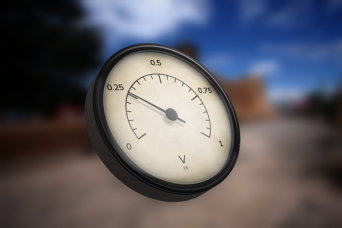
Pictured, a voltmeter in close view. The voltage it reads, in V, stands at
0.25 V
